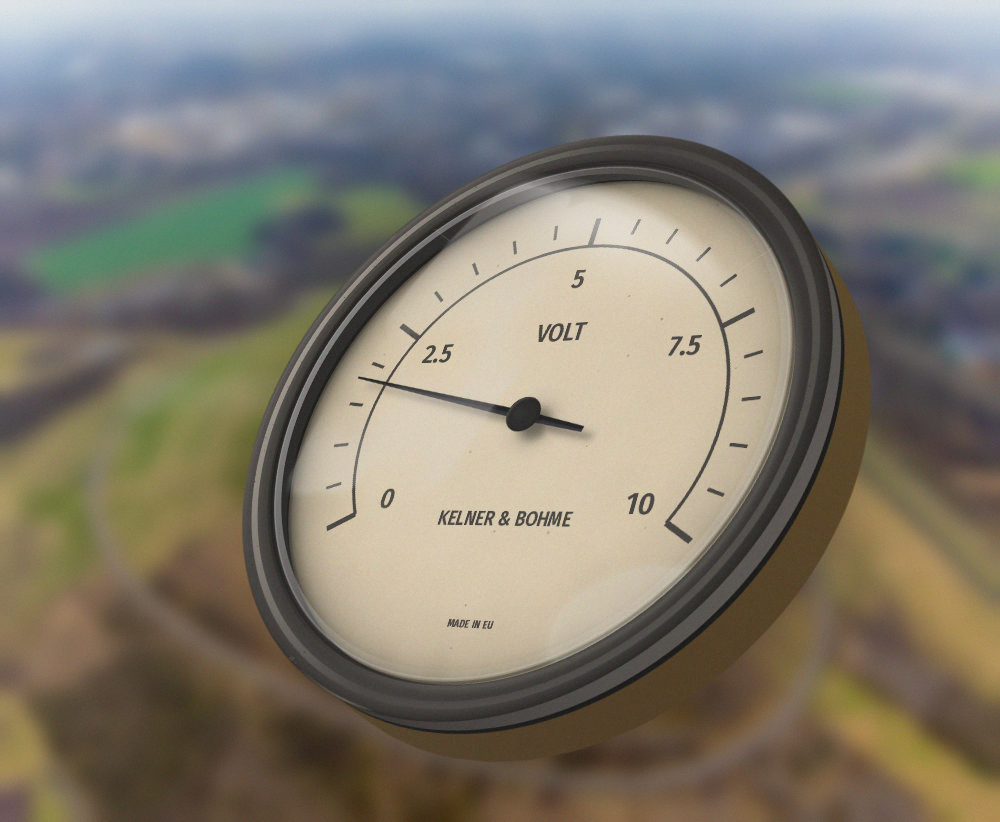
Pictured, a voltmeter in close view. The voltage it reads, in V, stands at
1.75 V
